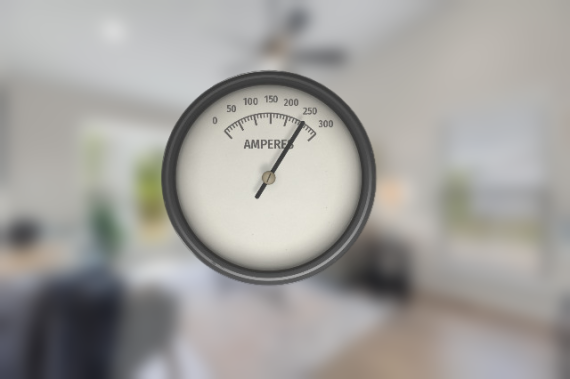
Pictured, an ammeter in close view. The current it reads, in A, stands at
250 A
